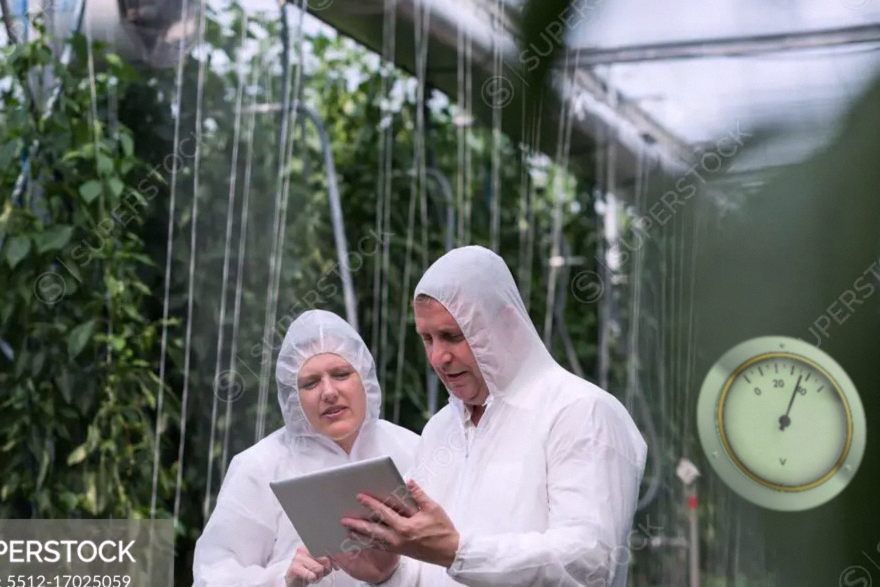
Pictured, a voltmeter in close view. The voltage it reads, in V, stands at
35 V
